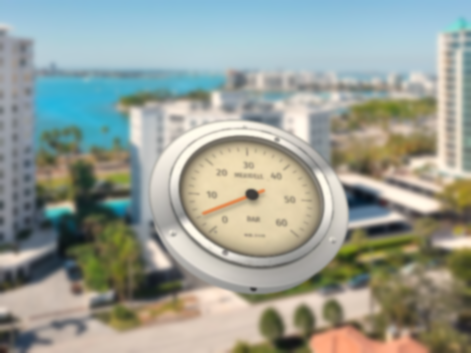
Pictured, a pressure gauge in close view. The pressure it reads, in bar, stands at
4 bar
